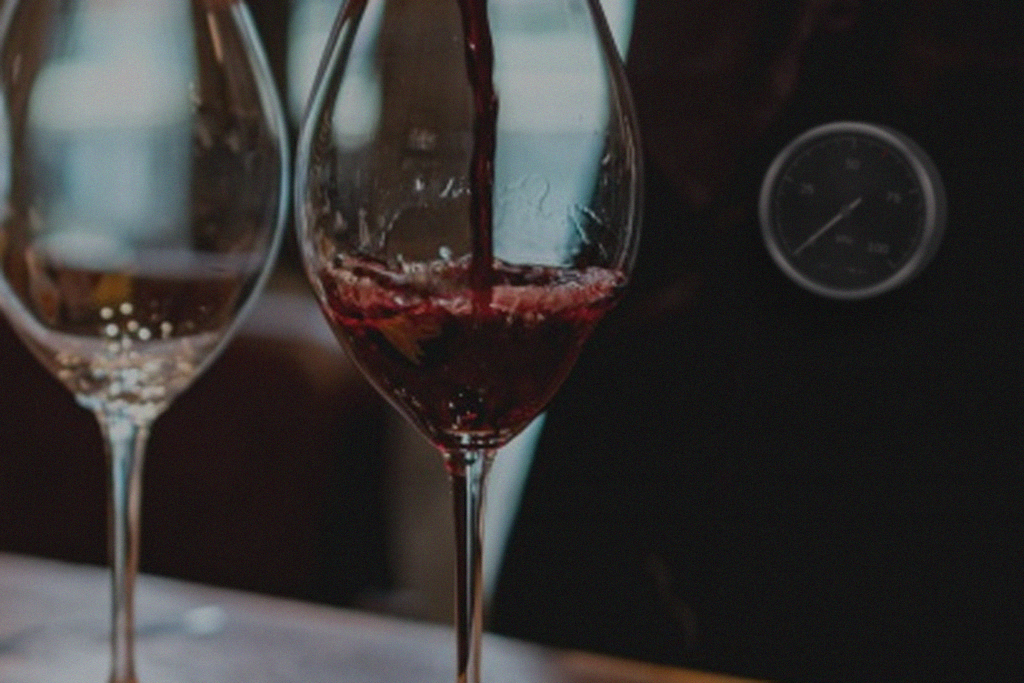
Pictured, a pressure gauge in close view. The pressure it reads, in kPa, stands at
0 kPa
